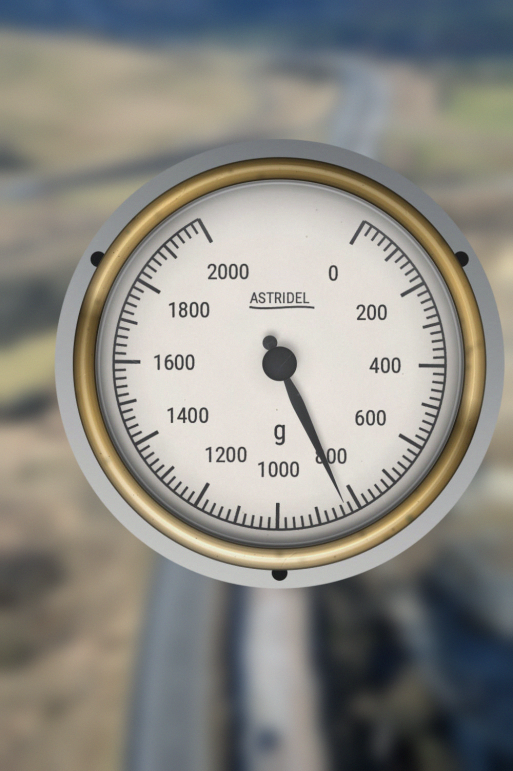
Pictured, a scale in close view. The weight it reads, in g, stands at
830 g
